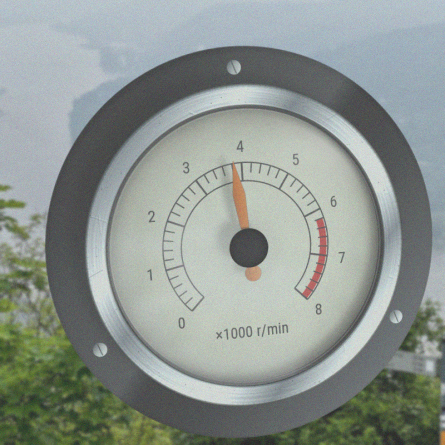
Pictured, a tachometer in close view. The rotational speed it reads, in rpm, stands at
3800 rpm
